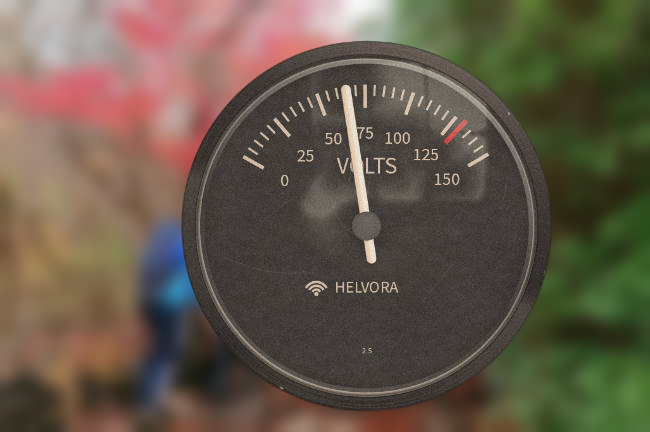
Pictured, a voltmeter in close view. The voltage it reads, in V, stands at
65 V
